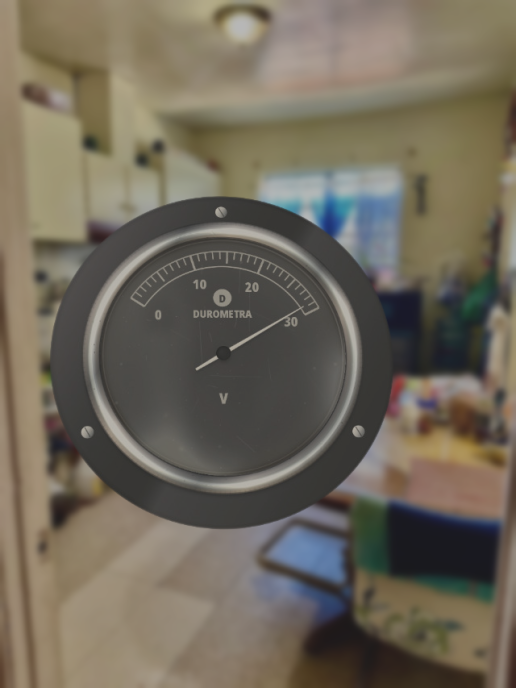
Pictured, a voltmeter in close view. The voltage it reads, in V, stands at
29 V
